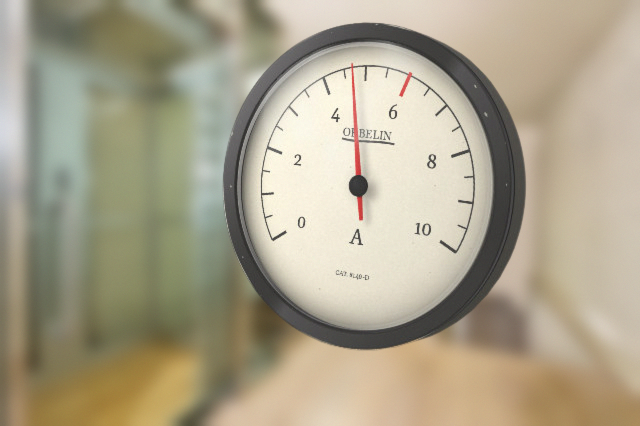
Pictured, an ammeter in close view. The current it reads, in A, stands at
4.75 A
